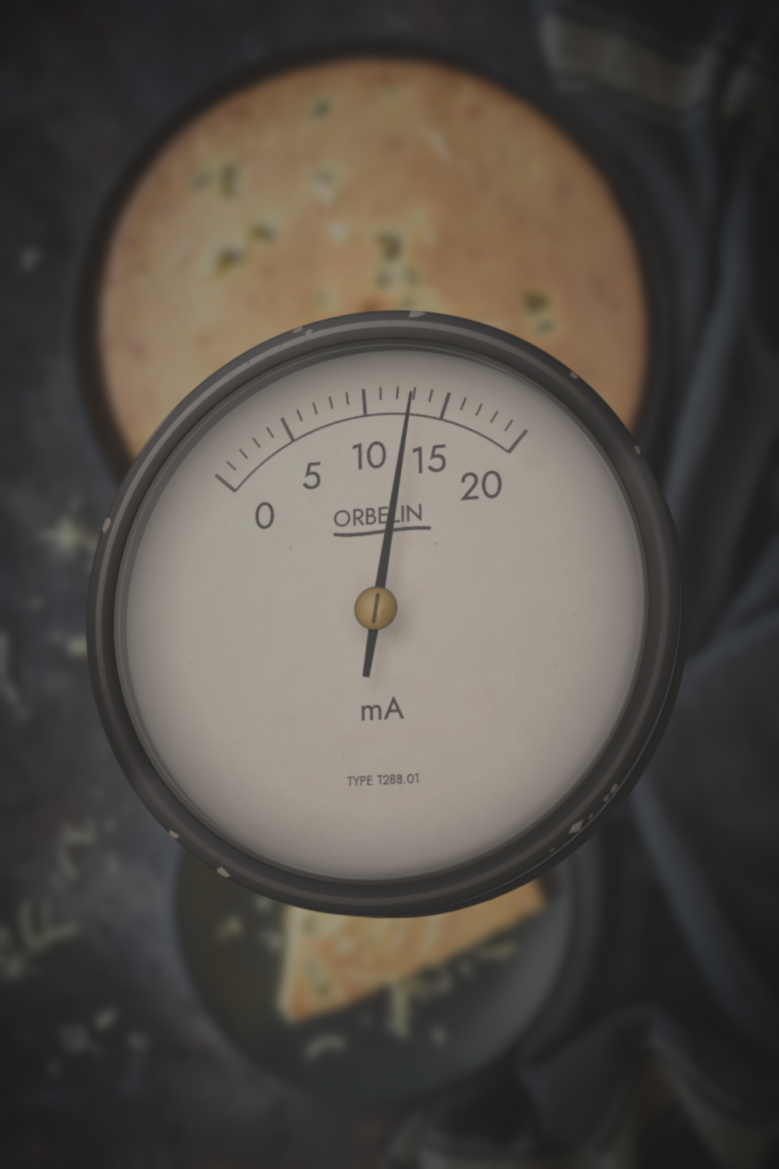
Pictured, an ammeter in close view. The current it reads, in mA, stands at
13 mA
